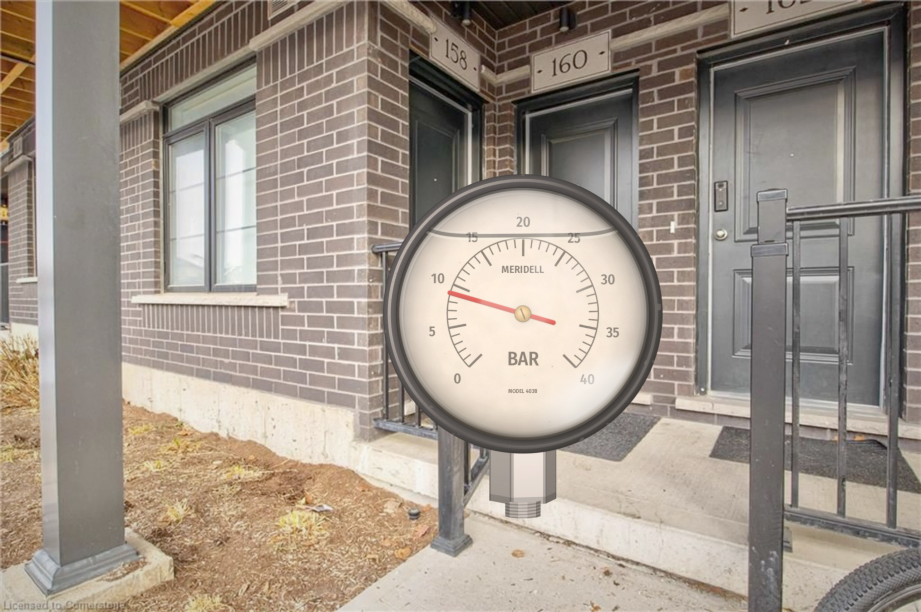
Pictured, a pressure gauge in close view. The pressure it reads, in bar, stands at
9 bar
